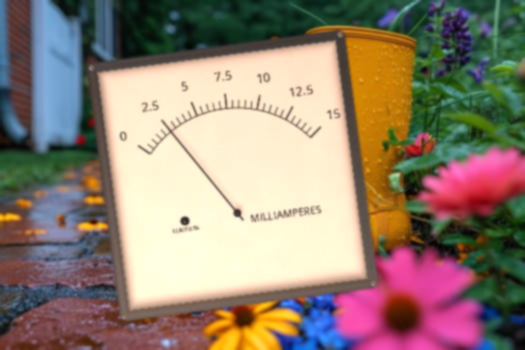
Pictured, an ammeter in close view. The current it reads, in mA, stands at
2.5 mA
